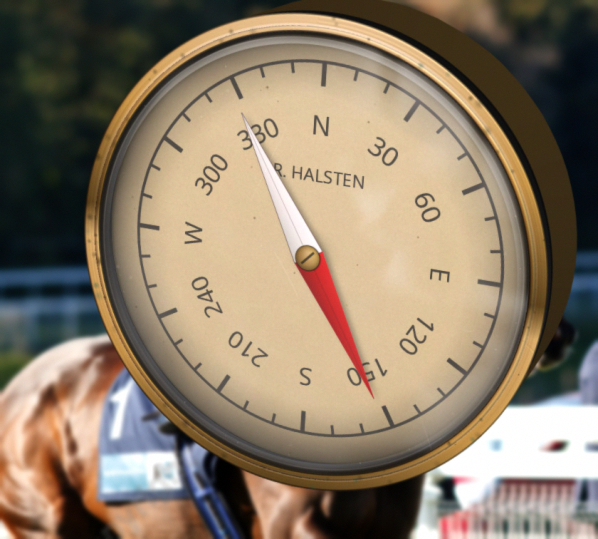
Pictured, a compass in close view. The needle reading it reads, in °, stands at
150 °
